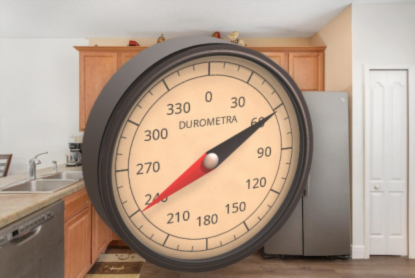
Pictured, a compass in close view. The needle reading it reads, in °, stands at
240 °
